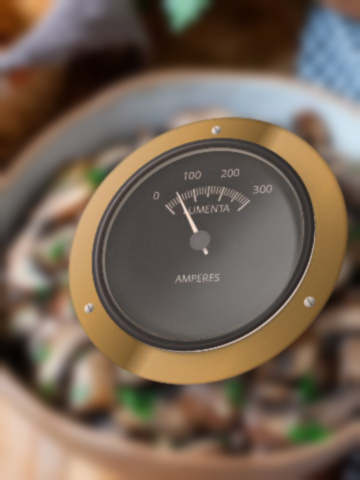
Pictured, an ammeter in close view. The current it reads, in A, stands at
50 A
